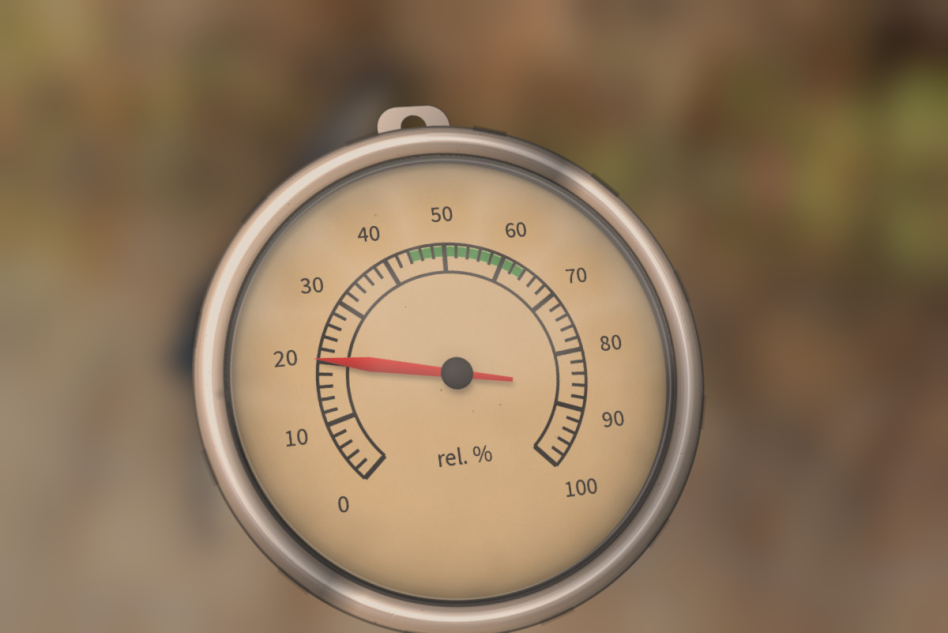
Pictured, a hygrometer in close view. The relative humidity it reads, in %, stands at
20 %
